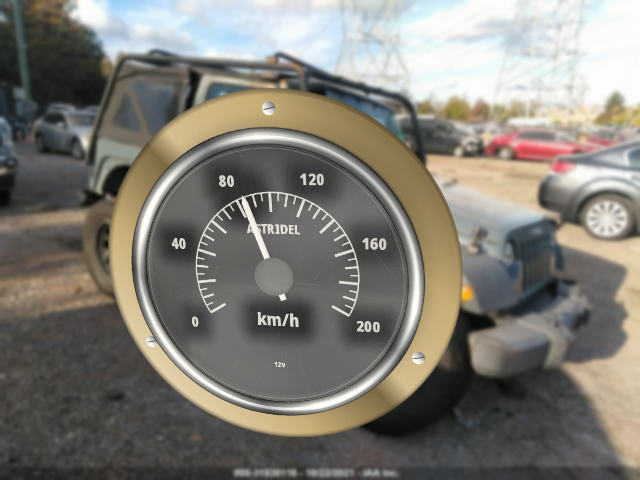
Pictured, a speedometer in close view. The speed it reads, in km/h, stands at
85 km/h
